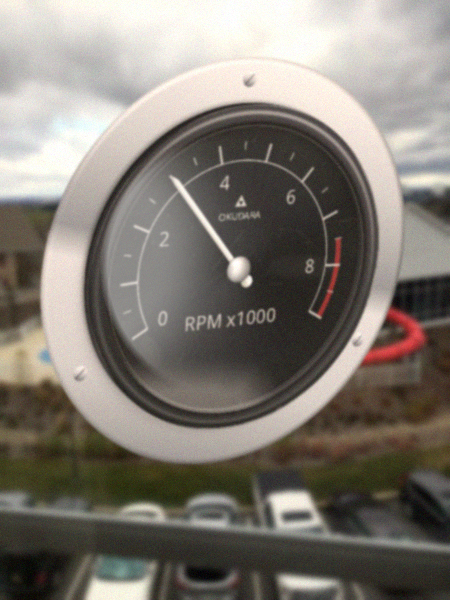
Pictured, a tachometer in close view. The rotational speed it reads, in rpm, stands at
3000 rpm
